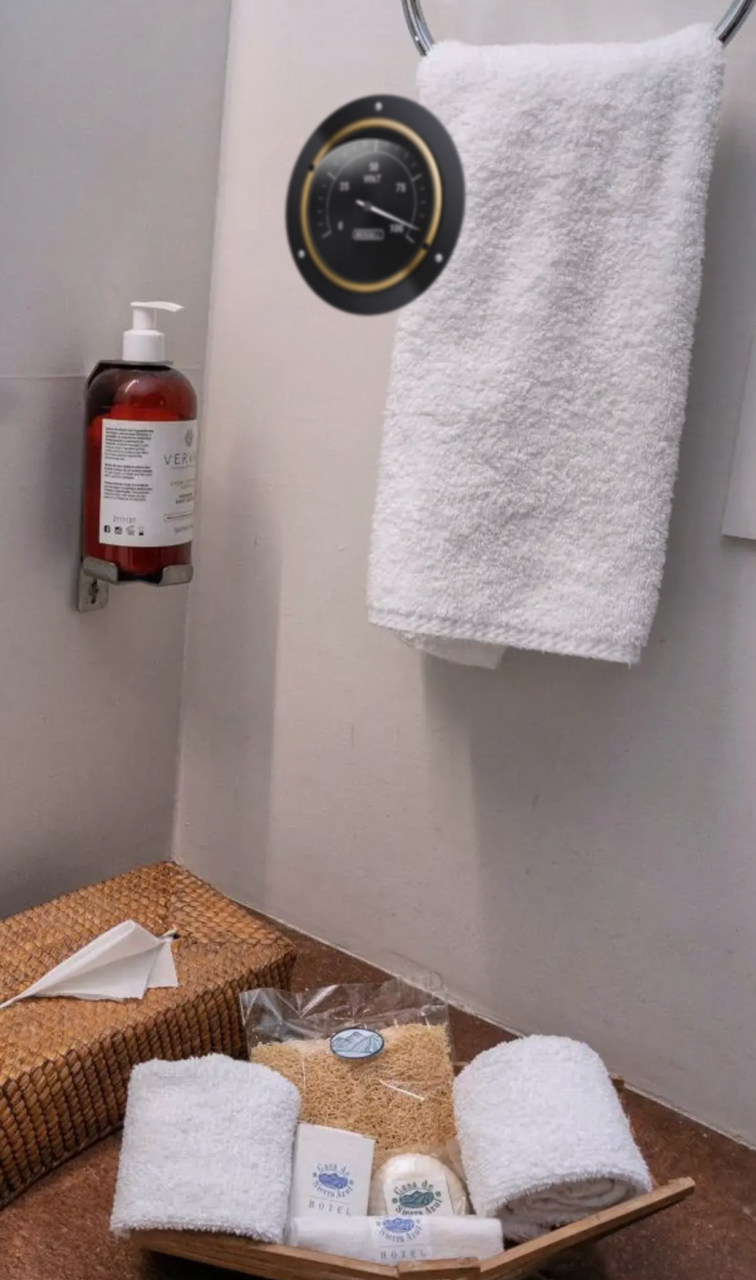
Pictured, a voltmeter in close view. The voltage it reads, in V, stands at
95 V
